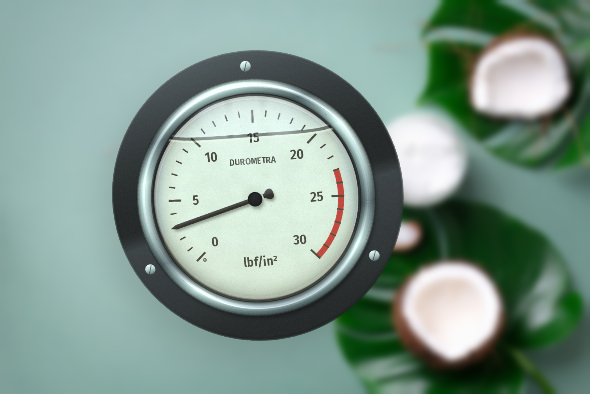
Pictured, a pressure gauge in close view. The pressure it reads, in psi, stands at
3 psi
